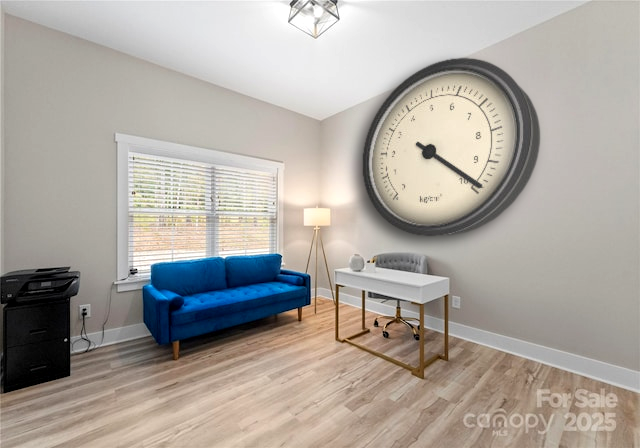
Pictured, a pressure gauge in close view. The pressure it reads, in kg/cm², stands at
9.8 kg/cm²
